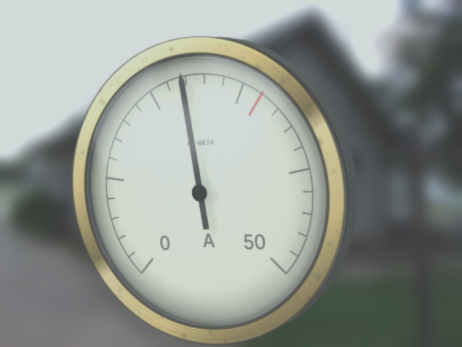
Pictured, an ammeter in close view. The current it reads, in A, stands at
24 A
